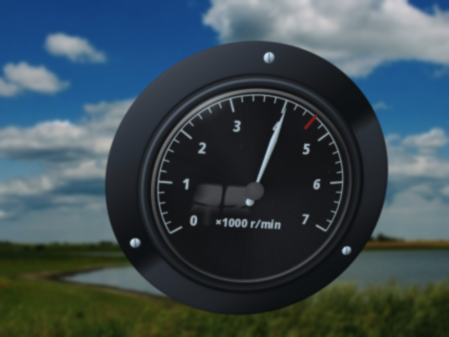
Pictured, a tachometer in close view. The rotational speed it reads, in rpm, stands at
4000 rpm
